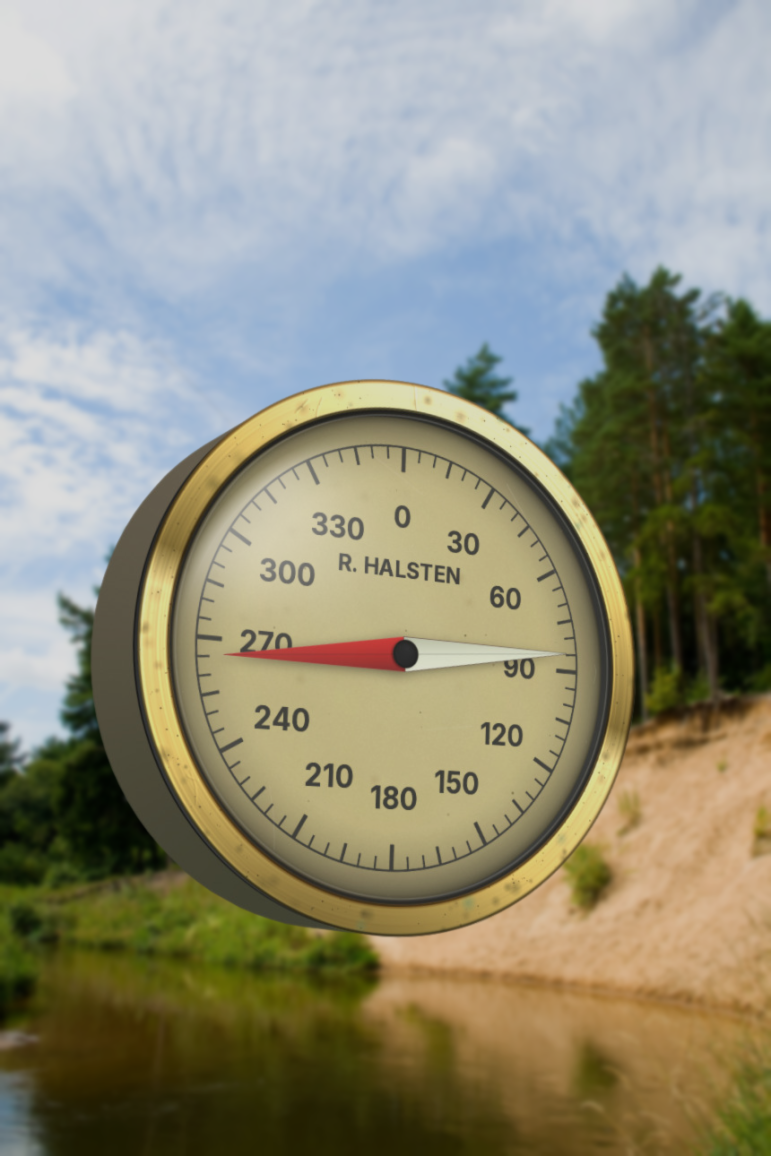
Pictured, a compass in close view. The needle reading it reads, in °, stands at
265 °
